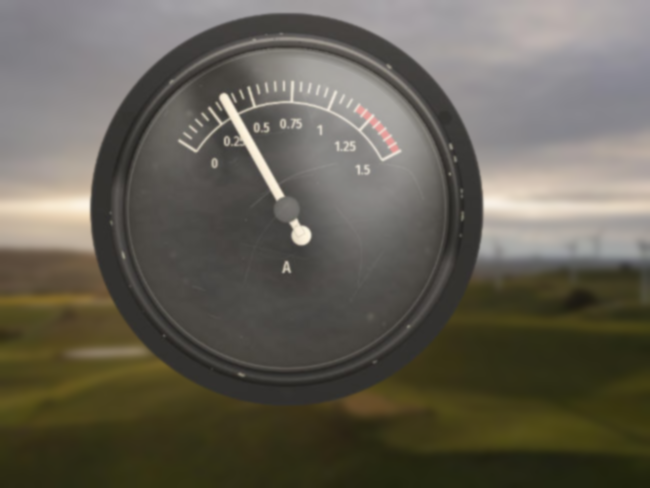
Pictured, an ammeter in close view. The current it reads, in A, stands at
0.35 A
